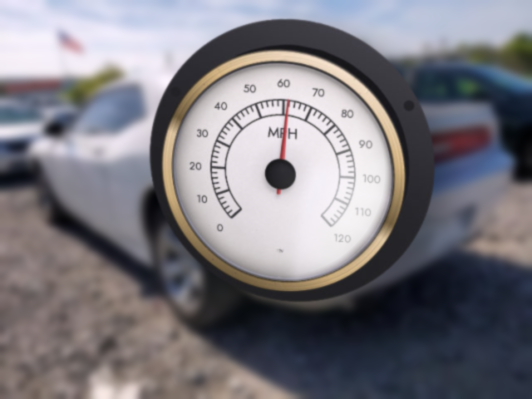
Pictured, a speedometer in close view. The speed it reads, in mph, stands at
62 mph
